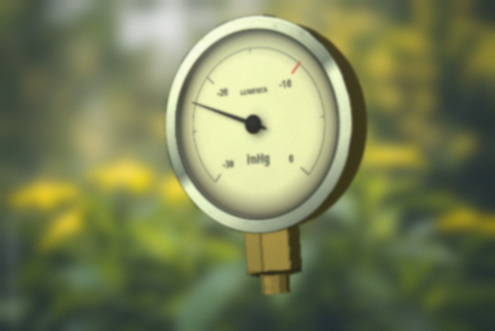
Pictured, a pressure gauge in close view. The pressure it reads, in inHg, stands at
-22.5 inHg
